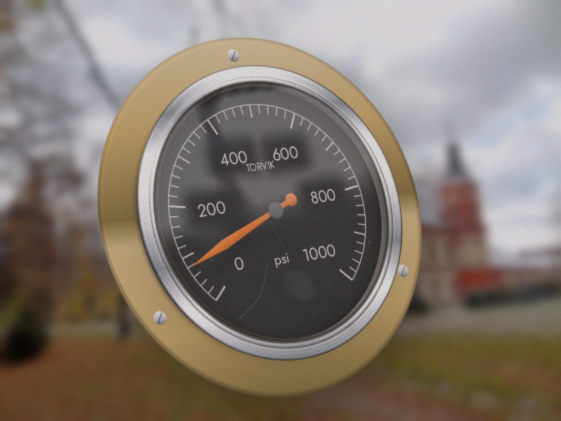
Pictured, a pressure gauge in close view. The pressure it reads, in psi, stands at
80 psi
